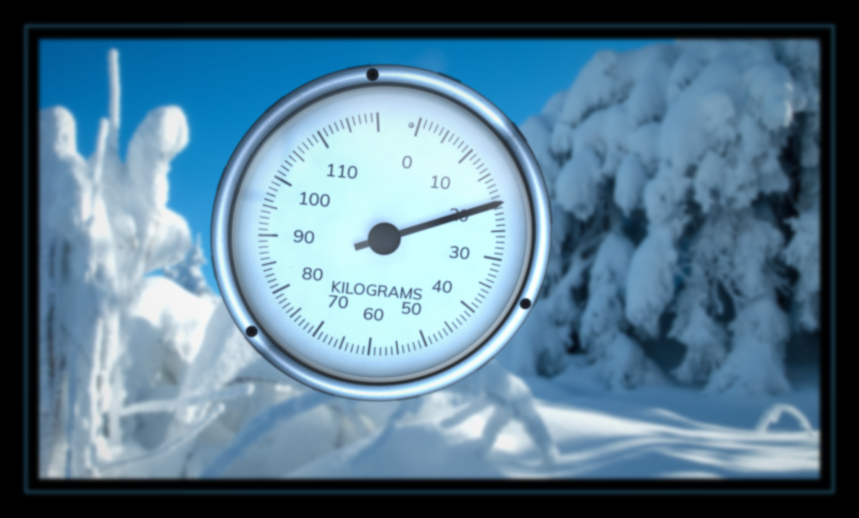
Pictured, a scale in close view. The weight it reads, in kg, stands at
20 kg
